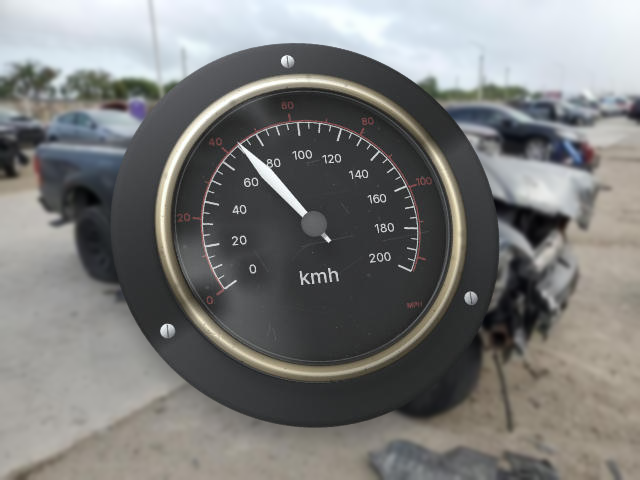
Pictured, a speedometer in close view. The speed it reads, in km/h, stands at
70 km/h
